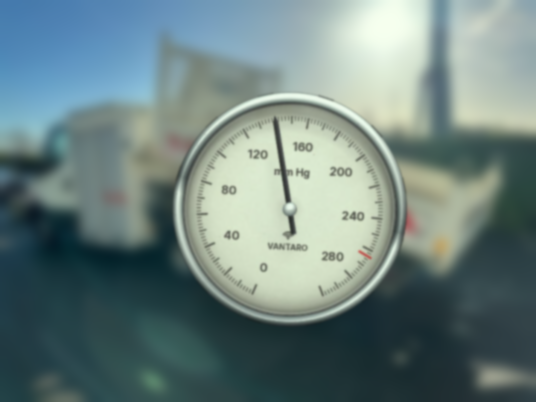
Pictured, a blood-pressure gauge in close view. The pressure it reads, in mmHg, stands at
140 mmHg
